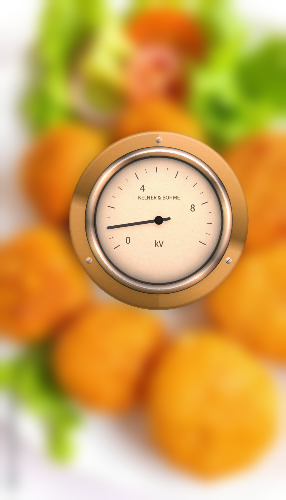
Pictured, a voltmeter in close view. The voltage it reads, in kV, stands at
1 kV
